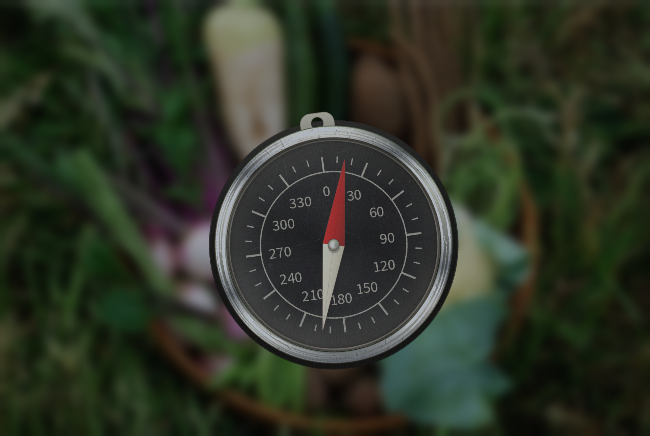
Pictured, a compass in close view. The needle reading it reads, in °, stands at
15 °
